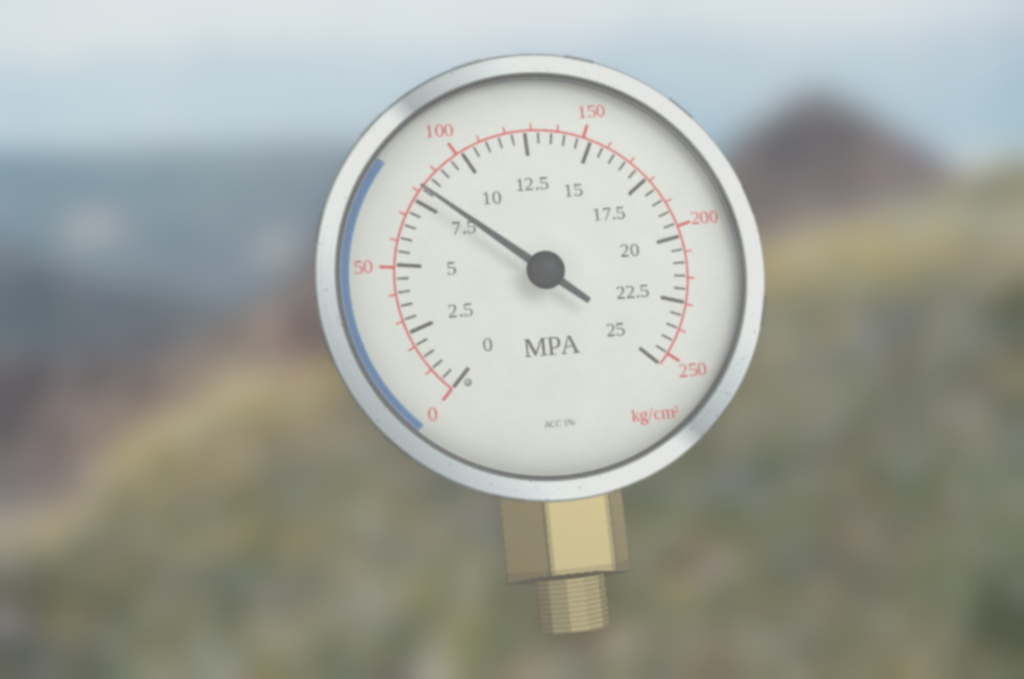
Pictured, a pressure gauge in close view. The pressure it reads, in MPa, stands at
8 MPa
